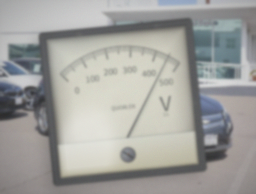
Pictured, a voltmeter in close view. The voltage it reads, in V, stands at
450 V
